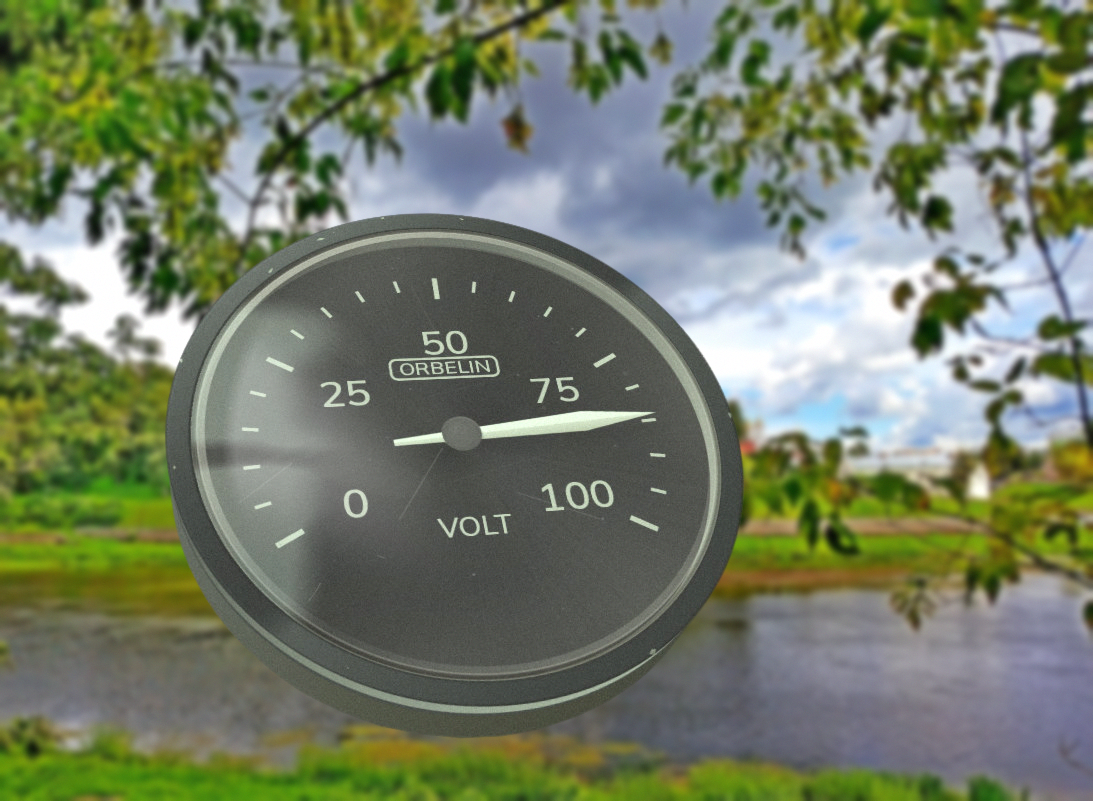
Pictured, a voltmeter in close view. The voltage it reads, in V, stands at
85 V
